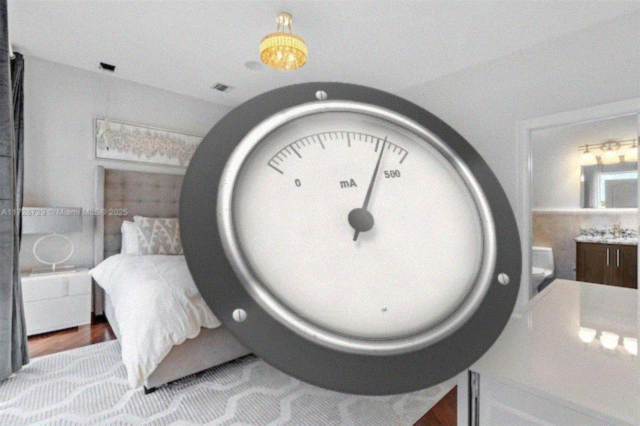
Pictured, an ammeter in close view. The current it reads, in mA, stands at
420 mA
